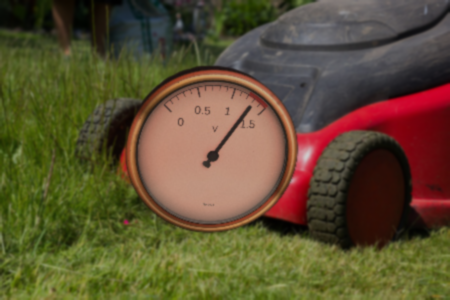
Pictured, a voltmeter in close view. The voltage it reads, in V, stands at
1.3 V
